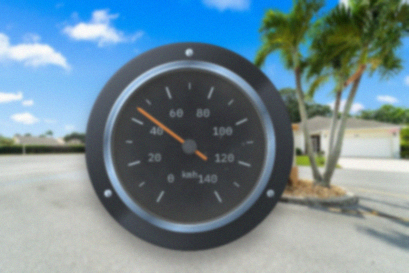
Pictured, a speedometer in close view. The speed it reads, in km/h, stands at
45 km/h
